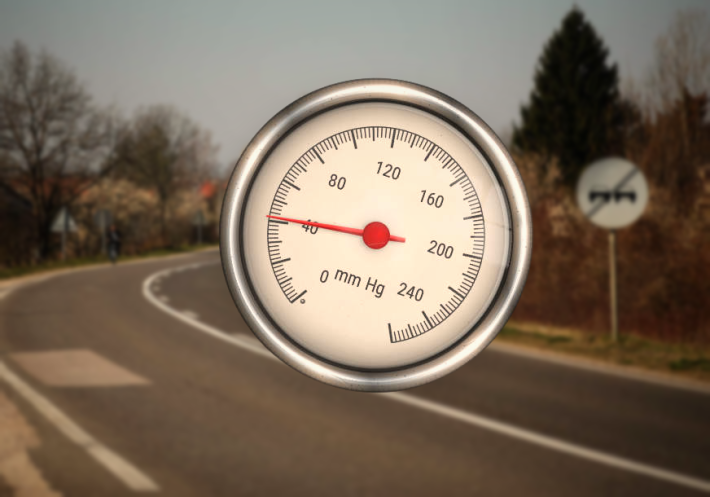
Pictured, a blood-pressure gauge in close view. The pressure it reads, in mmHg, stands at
42 mmHg
